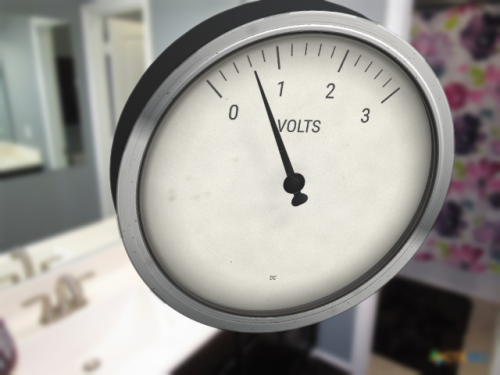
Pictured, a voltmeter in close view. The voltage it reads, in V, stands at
0.6 V
